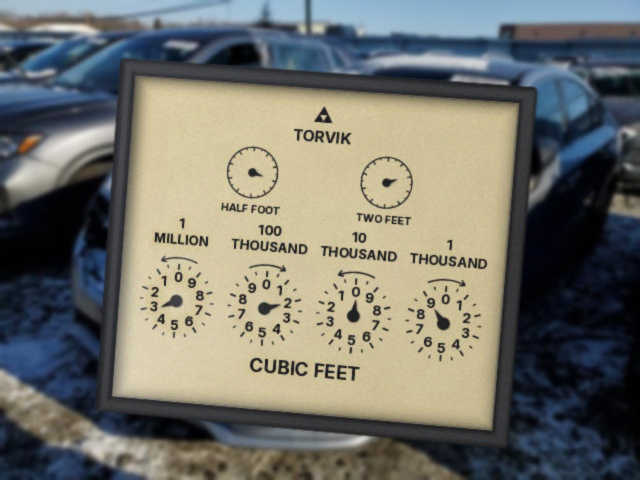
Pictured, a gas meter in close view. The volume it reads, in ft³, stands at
319900 ft³
